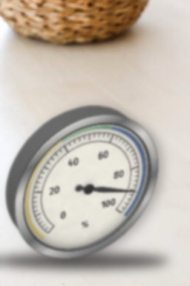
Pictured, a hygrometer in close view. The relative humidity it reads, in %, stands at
90 %
